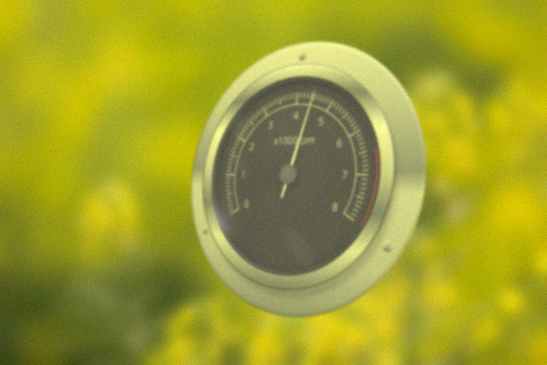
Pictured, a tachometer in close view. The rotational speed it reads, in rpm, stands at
4500 rpm
